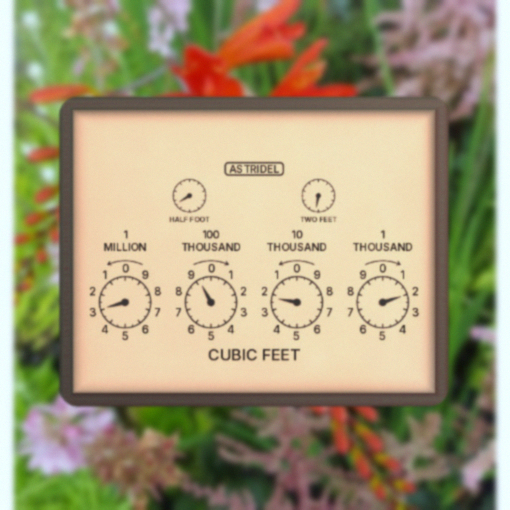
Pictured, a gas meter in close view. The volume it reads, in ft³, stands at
292200 ft³
